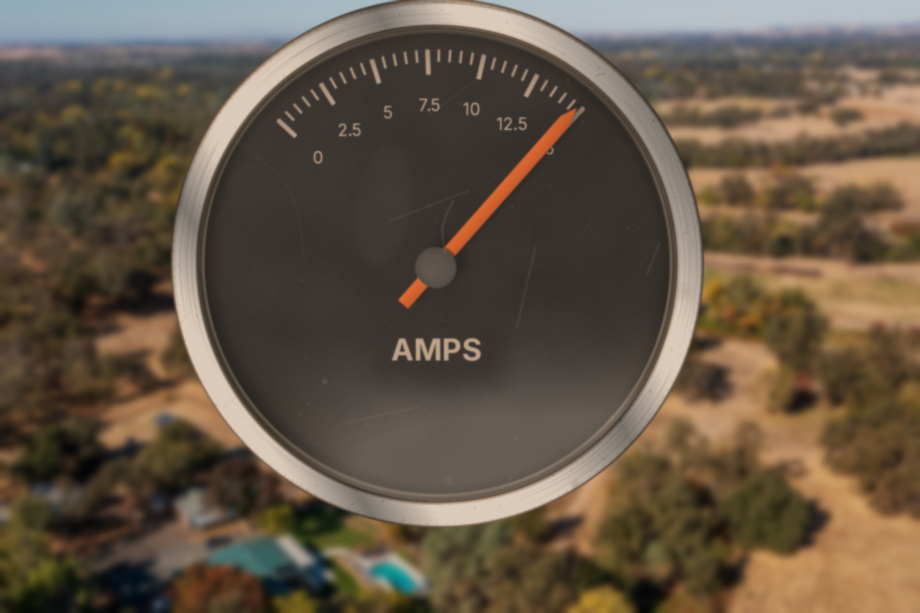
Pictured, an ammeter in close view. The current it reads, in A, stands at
14.75 A
